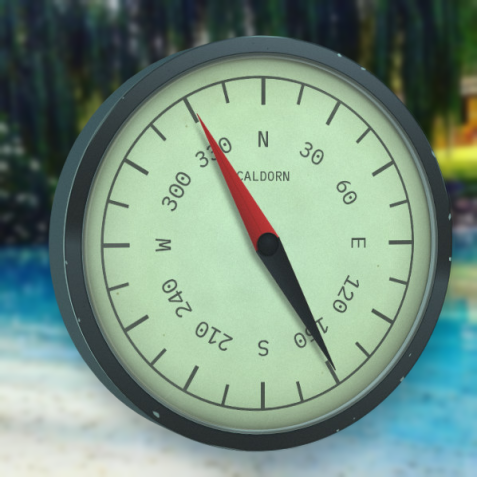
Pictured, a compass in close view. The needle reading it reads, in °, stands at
330 °
